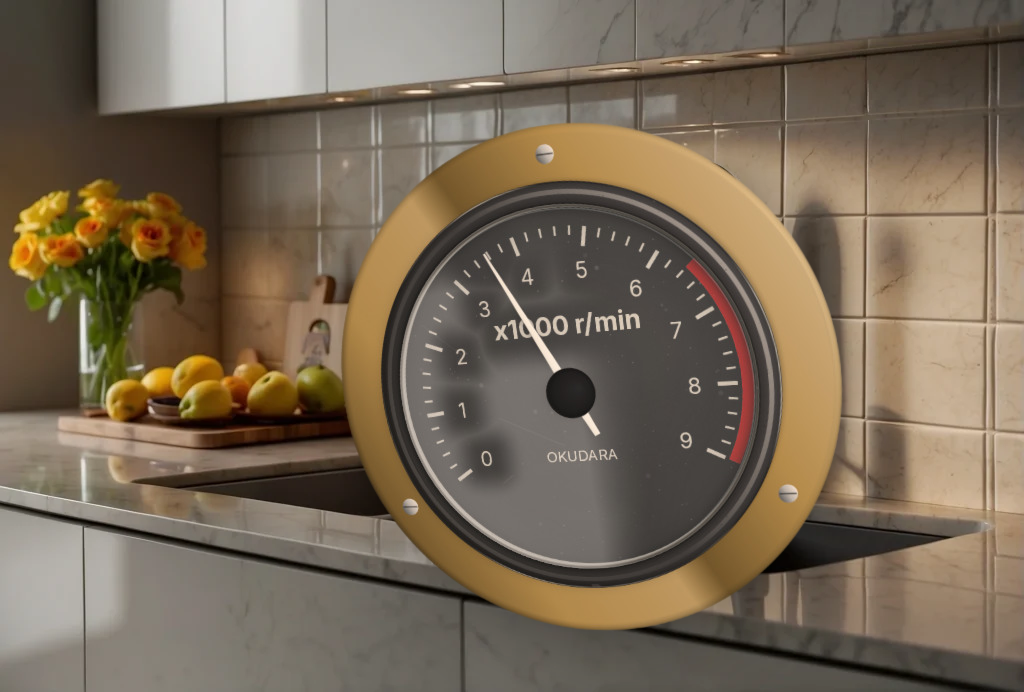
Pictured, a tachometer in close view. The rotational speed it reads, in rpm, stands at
3600 rpm
